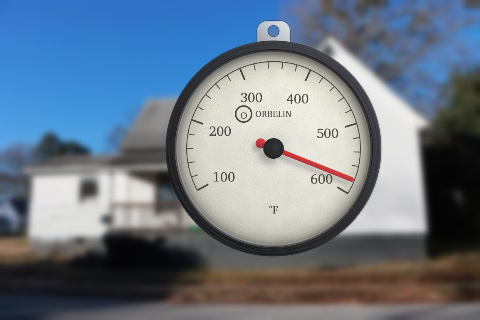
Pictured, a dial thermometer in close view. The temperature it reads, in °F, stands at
580 °F
